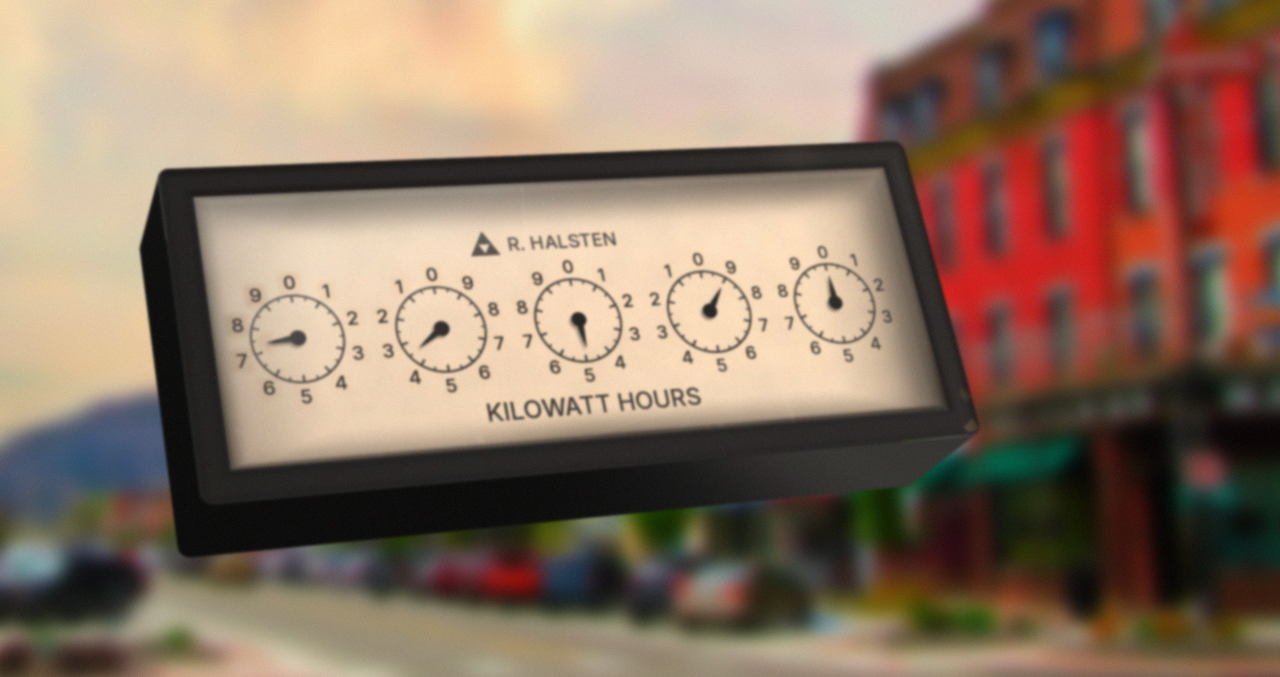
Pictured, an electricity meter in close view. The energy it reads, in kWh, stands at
73490 kWh
